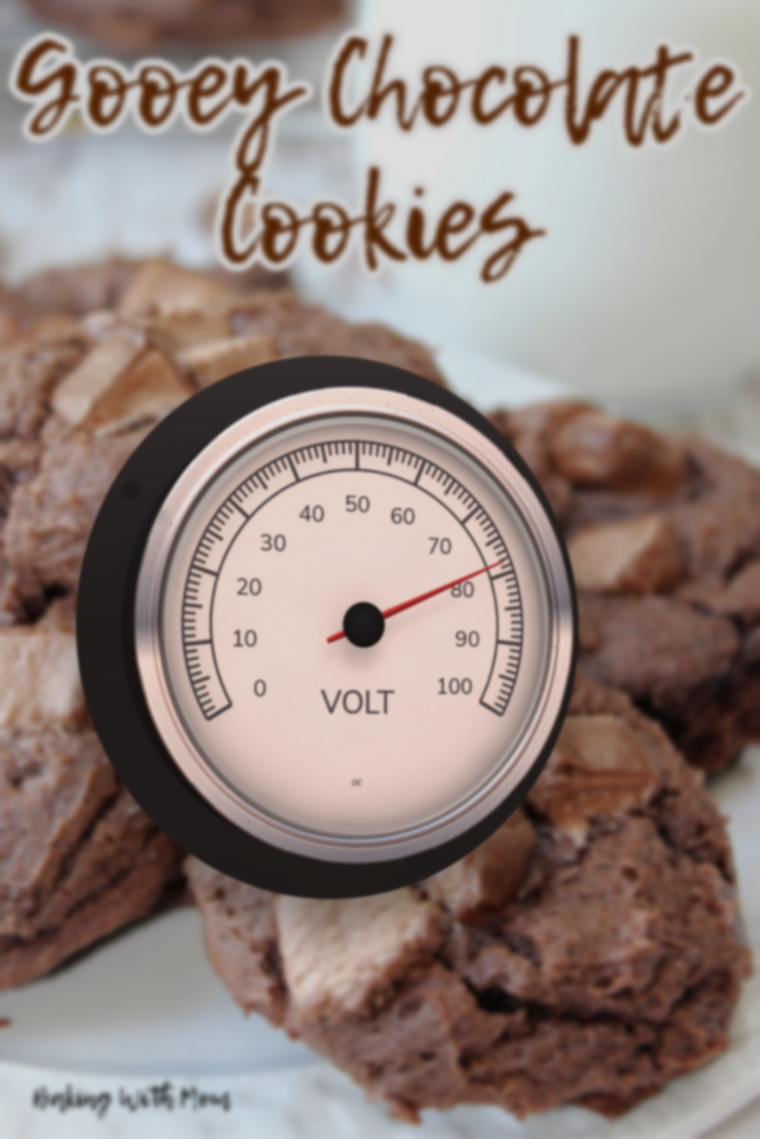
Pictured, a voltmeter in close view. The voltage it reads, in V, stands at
78 V
